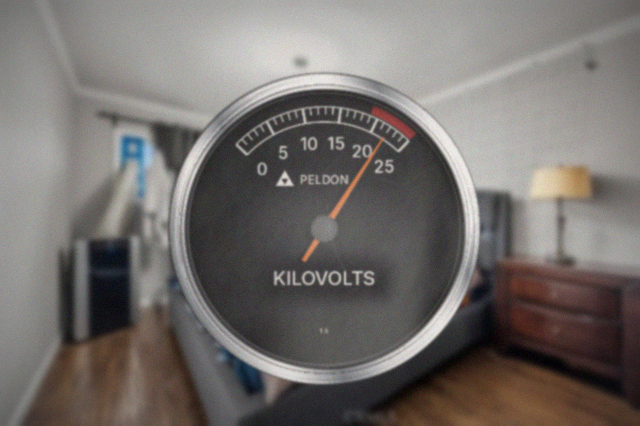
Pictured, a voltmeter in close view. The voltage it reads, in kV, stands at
22 kV
